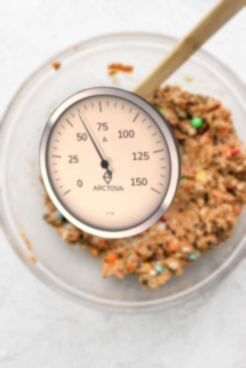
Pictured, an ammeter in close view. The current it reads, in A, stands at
60 A
